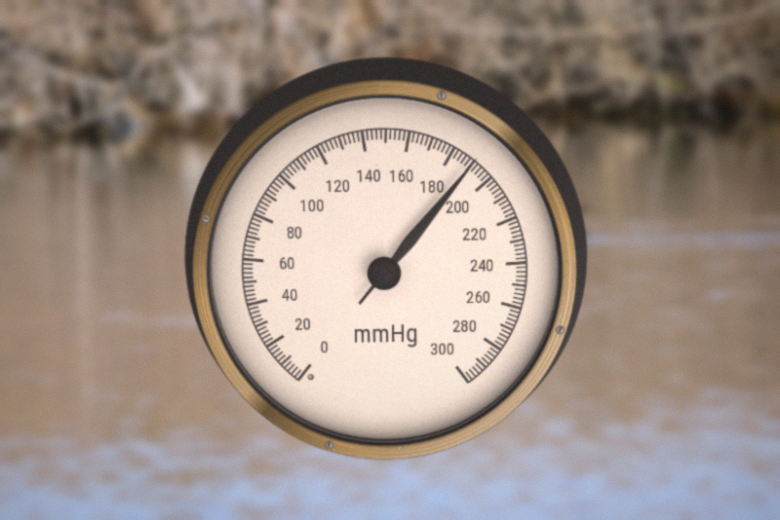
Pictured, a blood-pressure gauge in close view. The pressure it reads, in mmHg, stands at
190 mmHg
